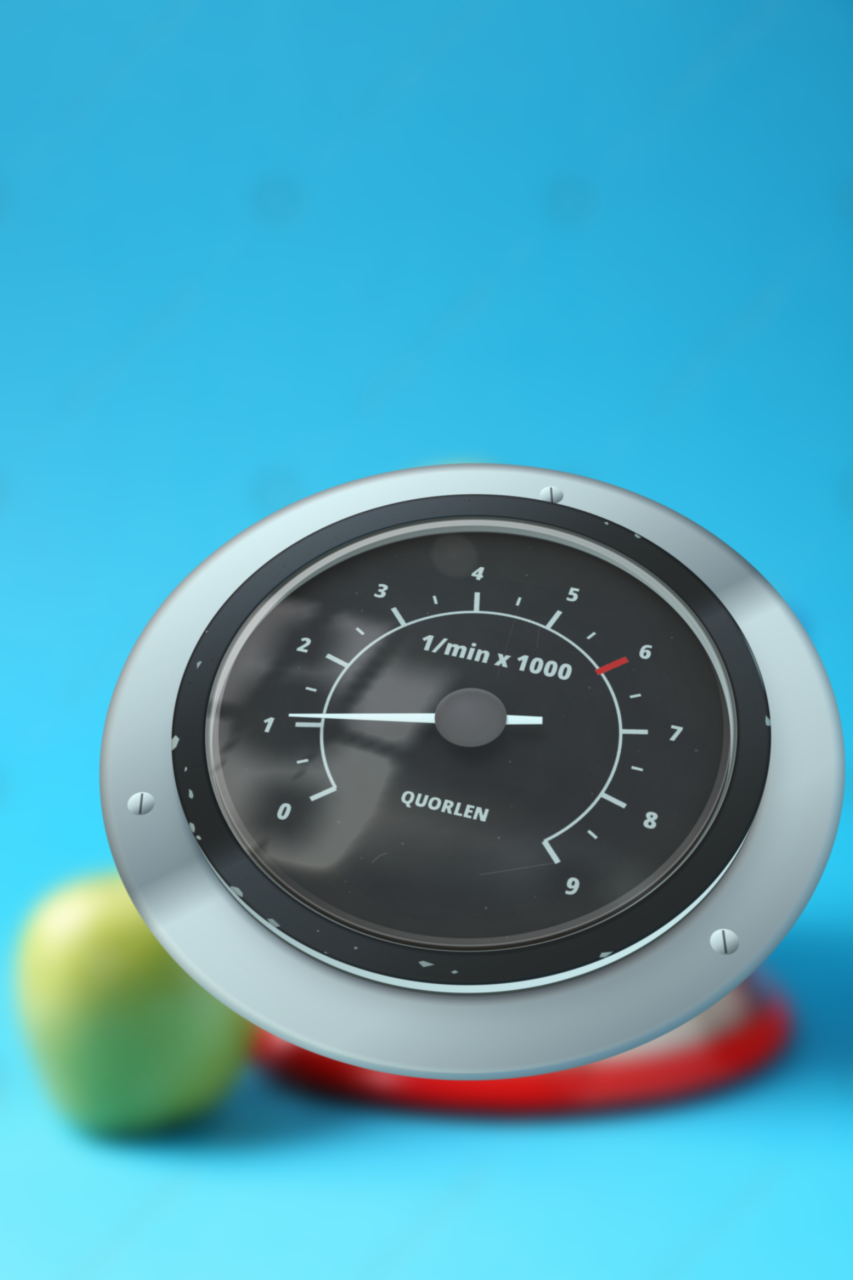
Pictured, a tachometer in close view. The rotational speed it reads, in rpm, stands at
1000 rpm
